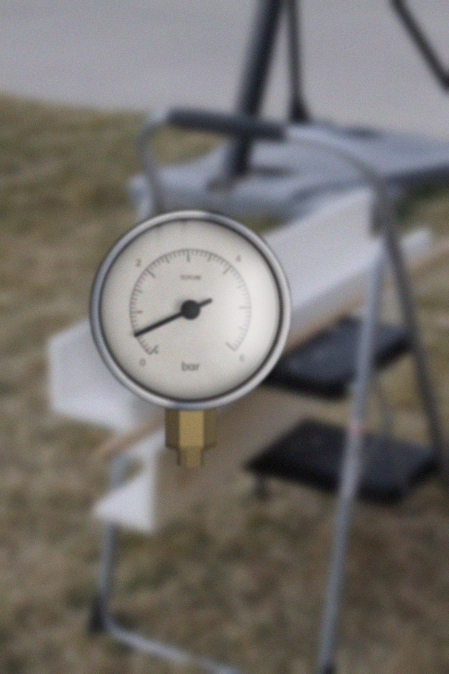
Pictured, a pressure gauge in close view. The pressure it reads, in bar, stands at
0.5 bar
